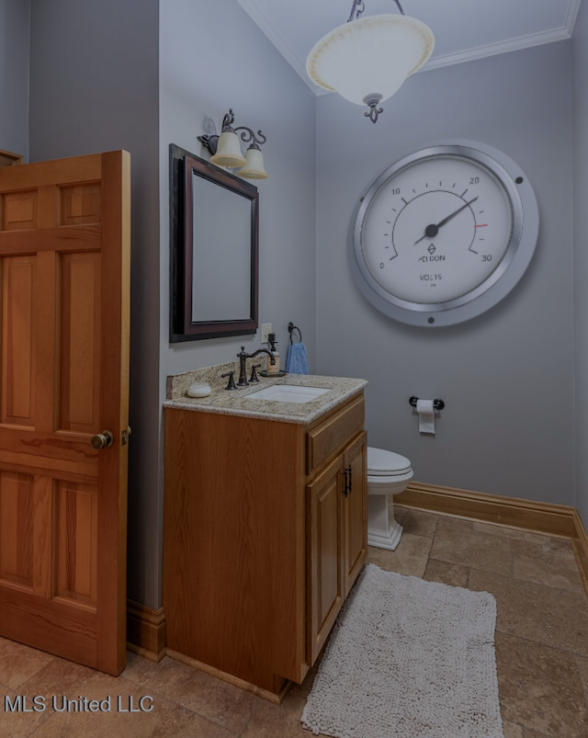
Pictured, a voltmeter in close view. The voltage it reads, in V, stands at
22 V
